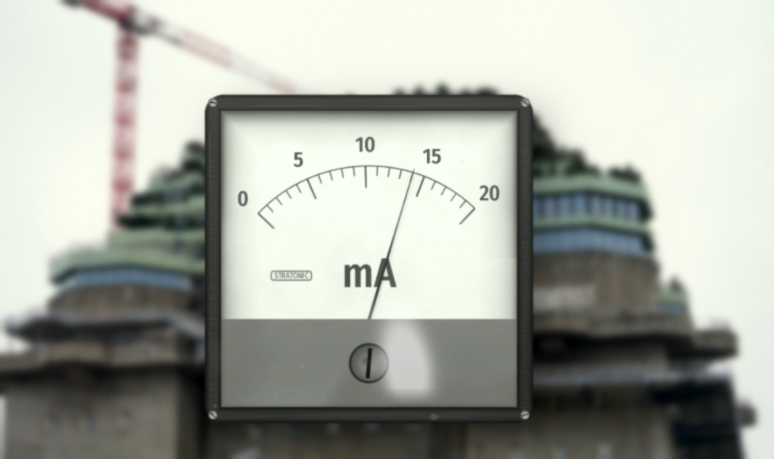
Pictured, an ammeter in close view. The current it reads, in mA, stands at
14 mA
